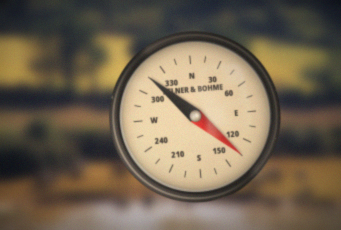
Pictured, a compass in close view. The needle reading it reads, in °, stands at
135 °
